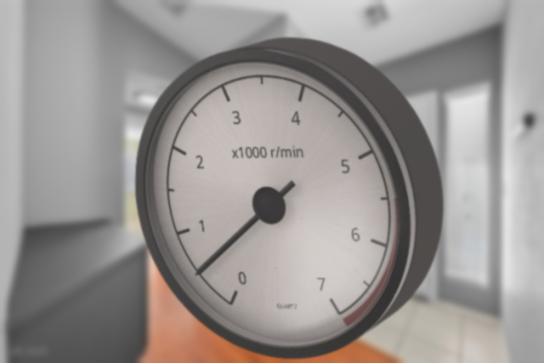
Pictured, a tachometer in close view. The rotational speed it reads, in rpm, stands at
500 rpm
